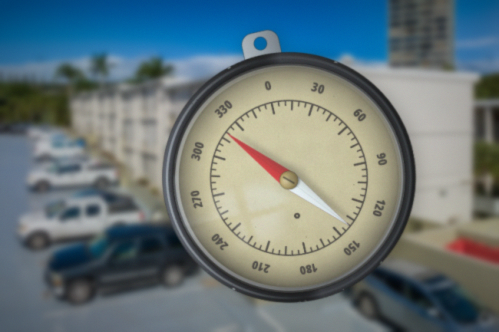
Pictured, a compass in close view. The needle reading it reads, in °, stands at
320 °
